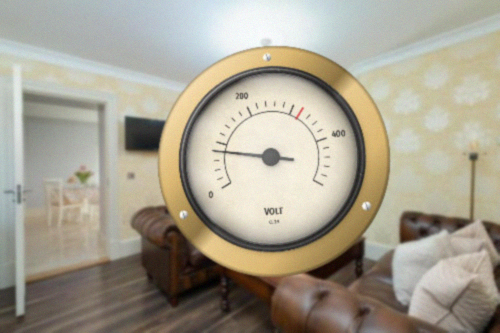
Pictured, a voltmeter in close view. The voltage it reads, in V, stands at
80 V
